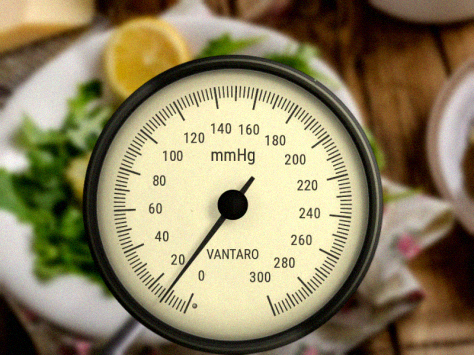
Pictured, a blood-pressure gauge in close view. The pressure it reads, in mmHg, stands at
12 mmHg
